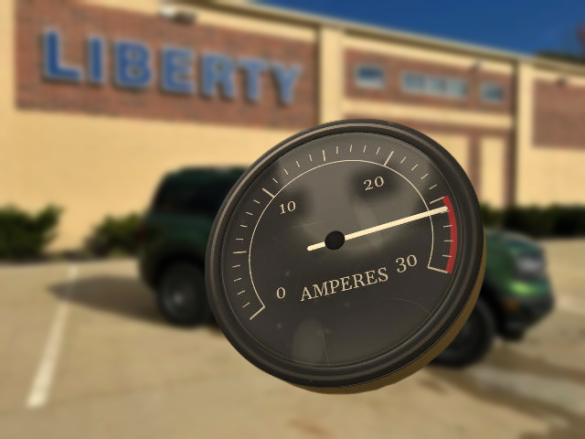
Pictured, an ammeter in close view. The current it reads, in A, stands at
26 A
